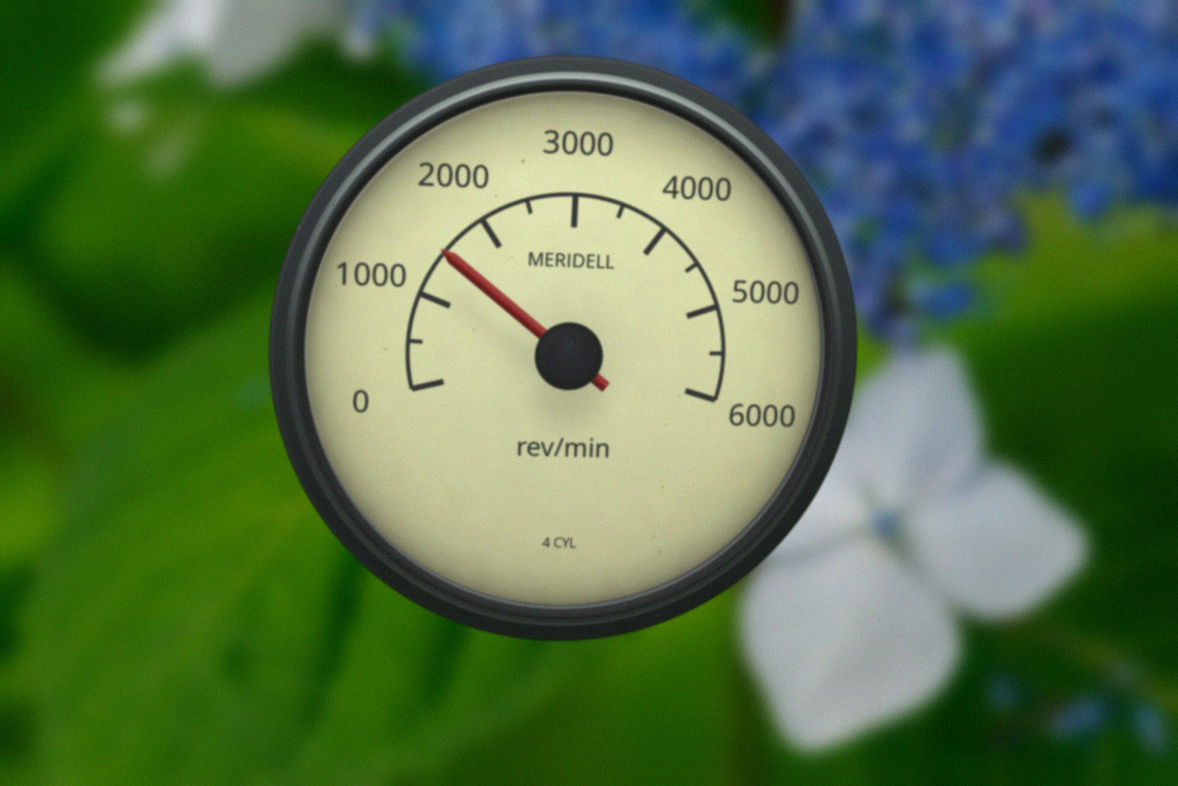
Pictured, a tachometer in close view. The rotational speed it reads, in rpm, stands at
1500 rpm
